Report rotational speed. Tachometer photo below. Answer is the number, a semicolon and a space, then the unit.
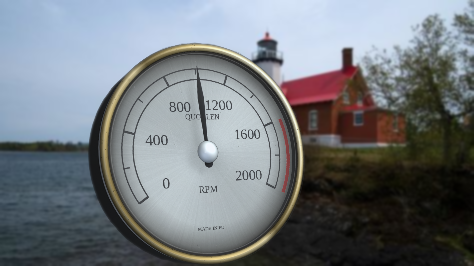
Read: 1000; rpm
